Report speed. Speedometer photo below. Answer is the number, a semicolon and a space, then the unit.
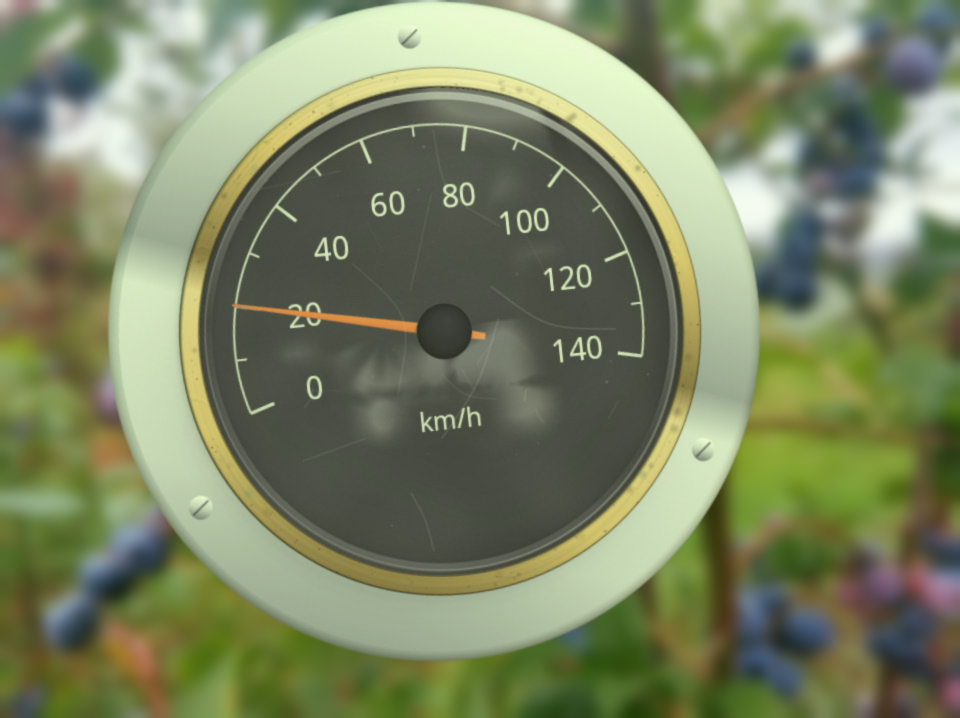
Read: 20; km/h
